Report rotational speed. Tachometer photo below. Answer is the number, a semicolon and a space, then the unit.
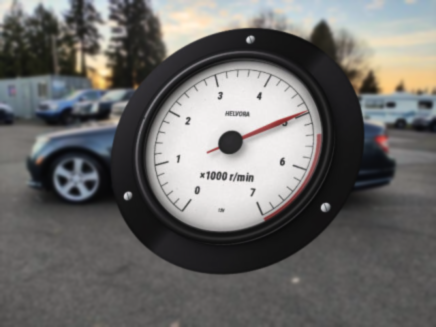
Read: 5000; rpm
